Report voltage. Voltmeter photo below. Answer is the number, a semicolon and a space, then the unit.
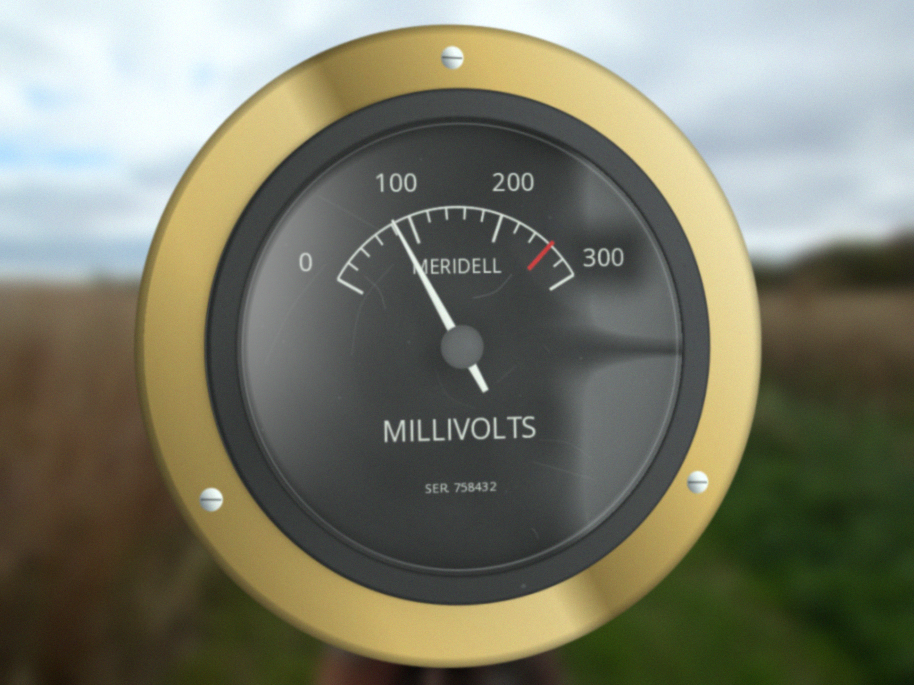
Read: 80; mV
